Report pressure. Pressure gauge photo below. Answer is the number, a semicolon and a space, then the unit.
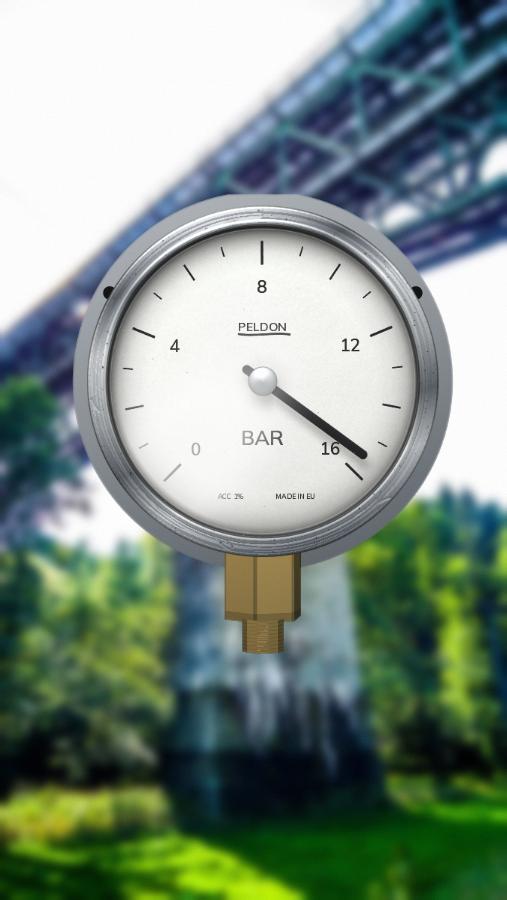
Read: 15.5; bar
